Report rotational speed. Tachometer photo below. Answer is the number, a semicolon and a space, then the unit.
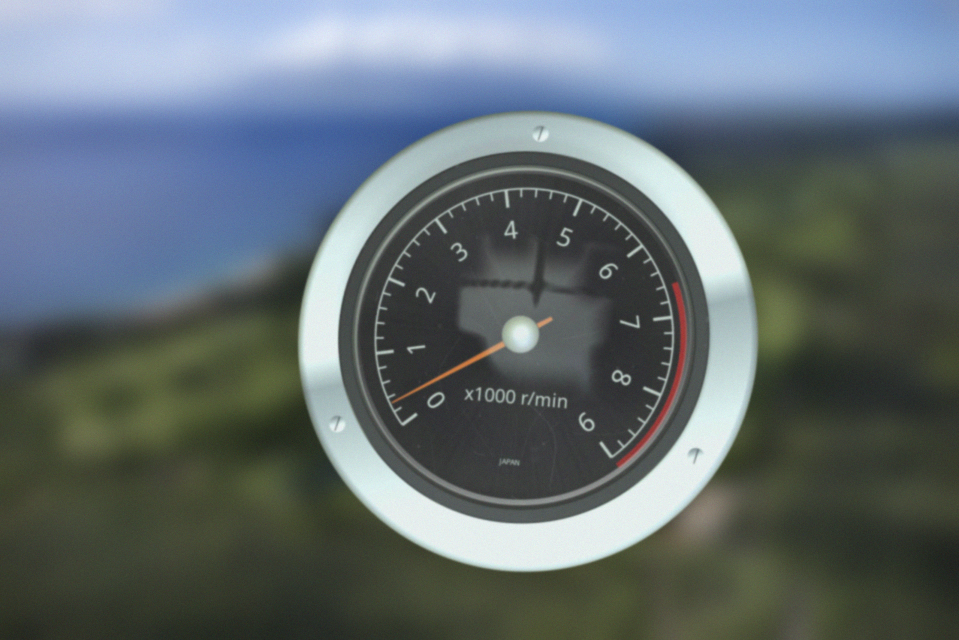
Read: 300; rpm
